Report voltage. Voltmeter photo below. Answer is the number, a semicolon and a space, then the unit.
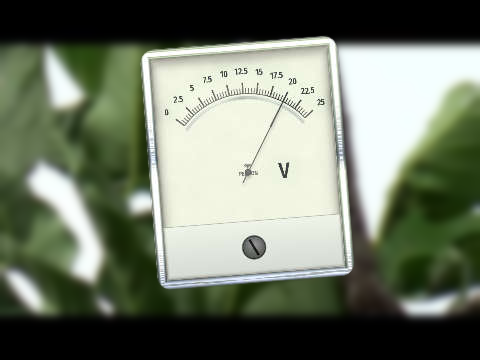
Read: 20; V
